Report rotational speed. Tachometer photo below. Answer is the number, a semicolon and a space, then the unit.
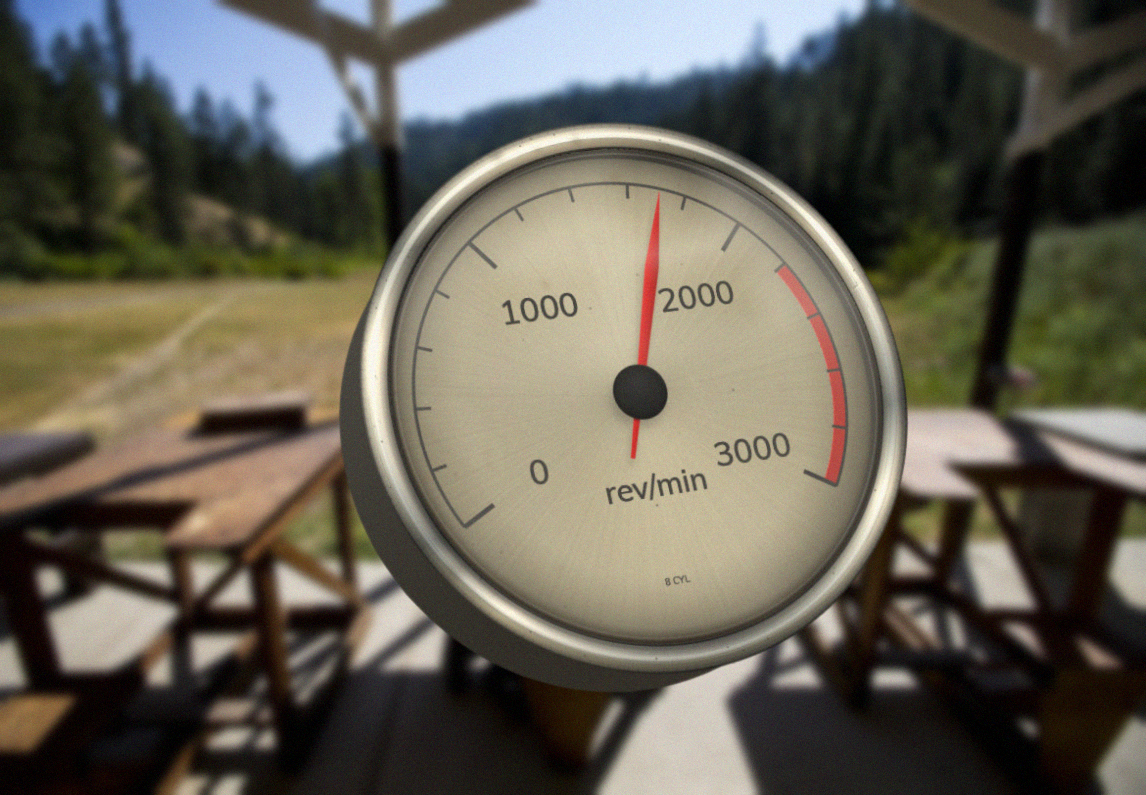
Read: 1700; rpm
